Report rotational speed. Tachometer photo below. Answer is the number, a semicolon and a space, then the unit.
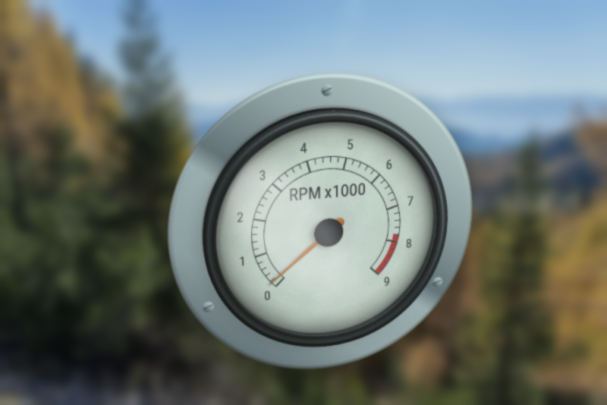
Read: 200; rpm
